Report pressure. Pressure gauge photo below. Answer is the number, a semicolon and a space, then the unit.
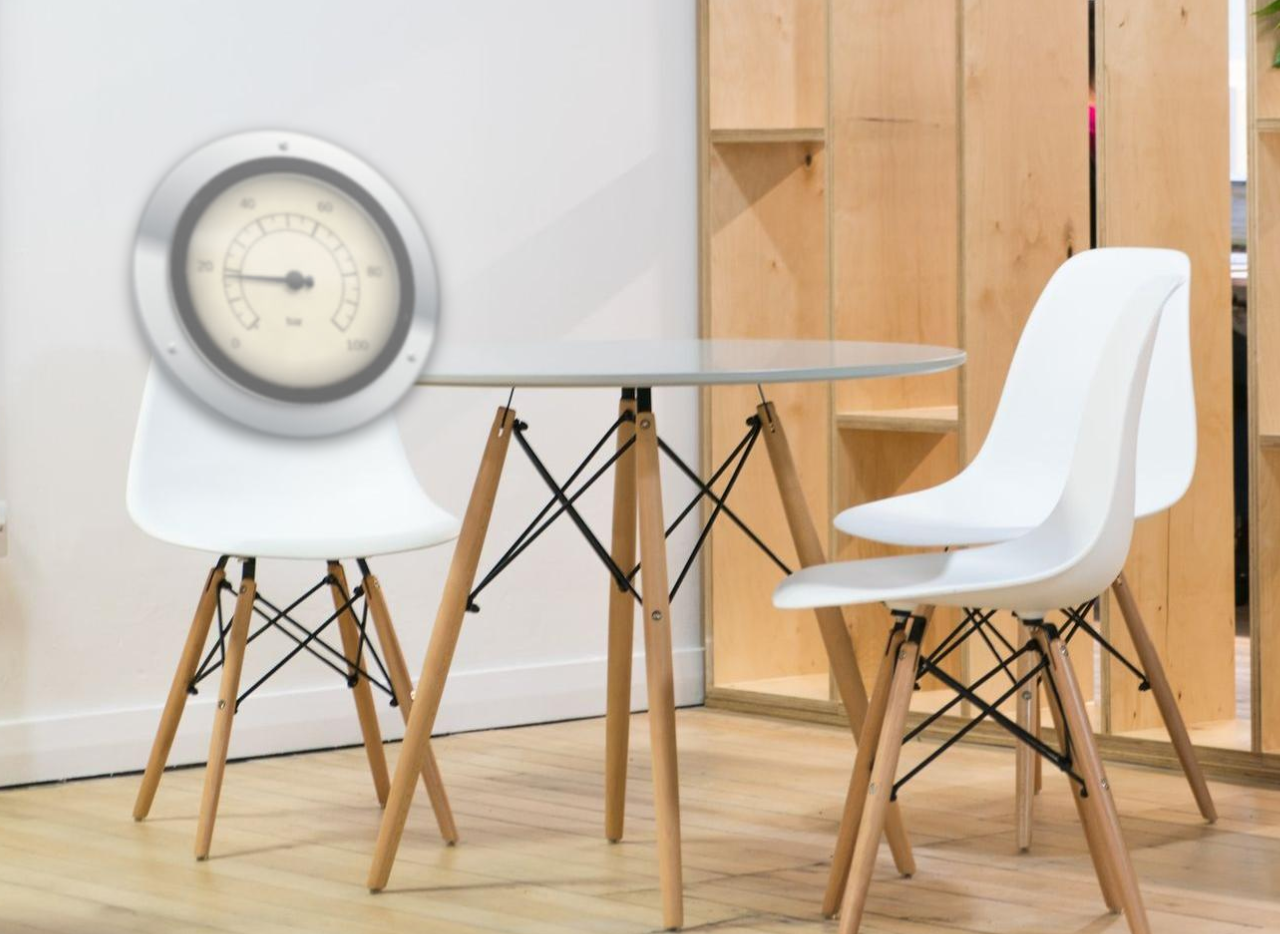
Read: 17.5; bar
